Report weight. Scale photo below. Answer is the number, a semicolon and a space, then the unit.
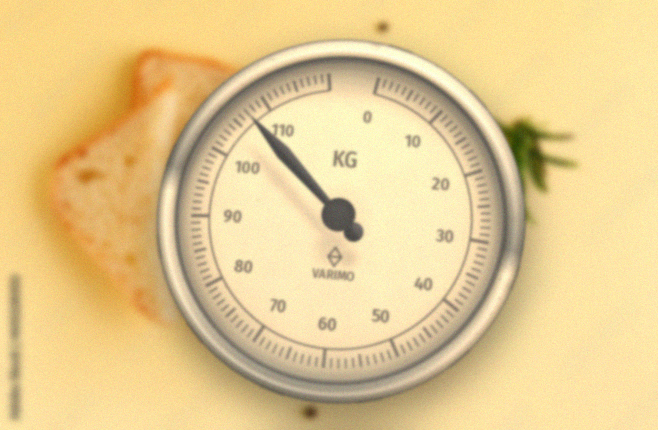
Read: 107; kg
